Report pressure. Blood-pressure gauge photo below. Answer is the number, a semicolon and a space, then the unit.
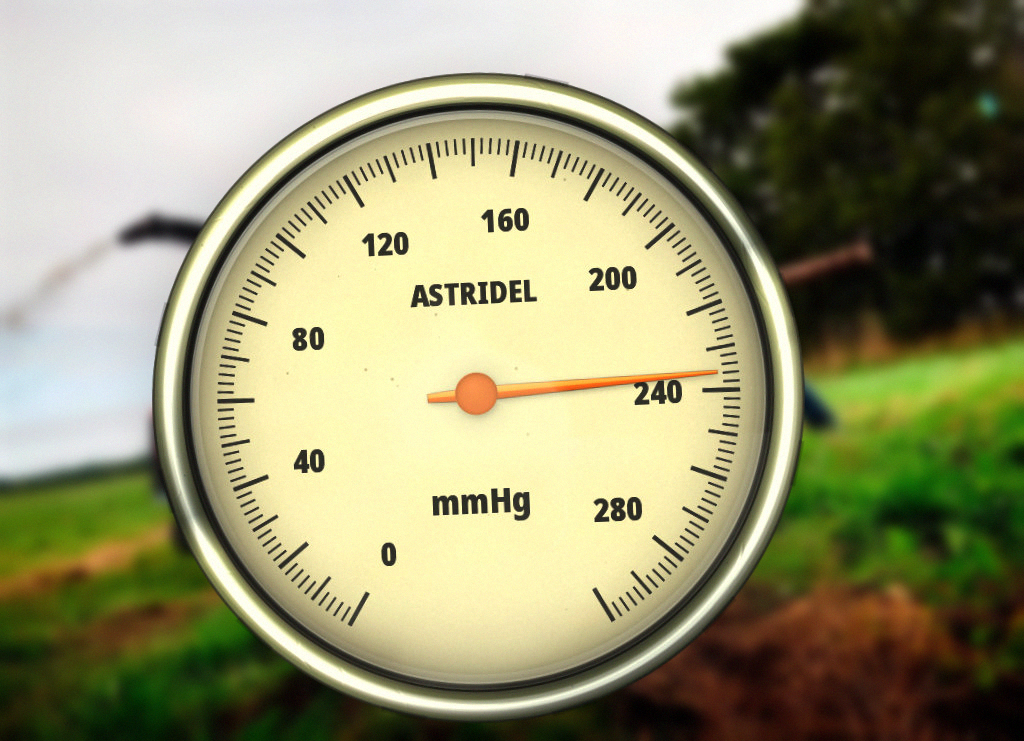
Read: 236; mmHg
